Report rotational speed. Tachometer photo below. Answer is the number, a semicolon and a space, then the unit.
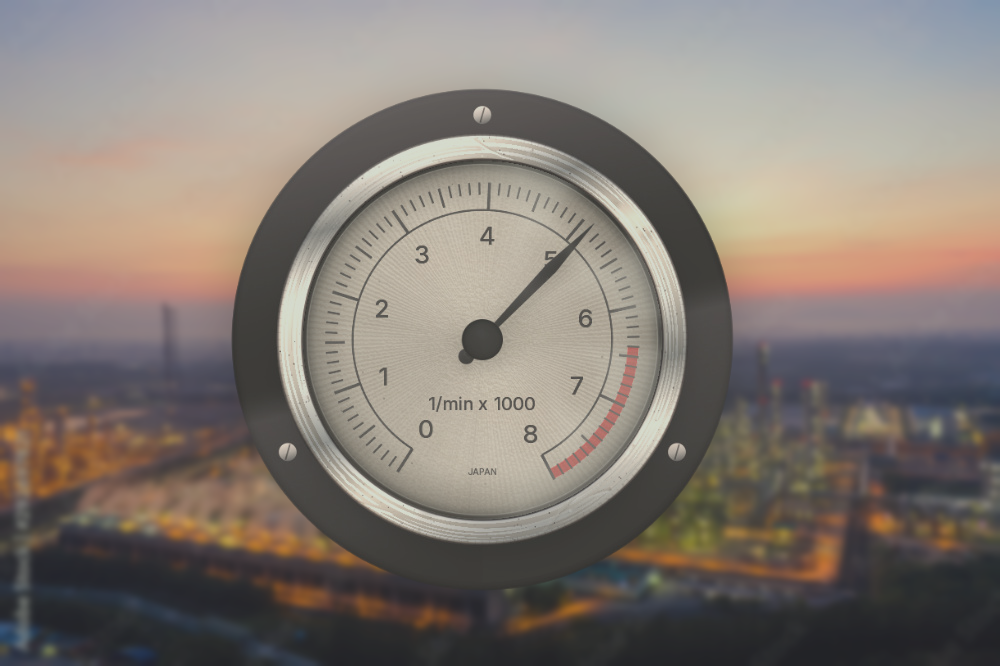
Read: 5100; rpm
